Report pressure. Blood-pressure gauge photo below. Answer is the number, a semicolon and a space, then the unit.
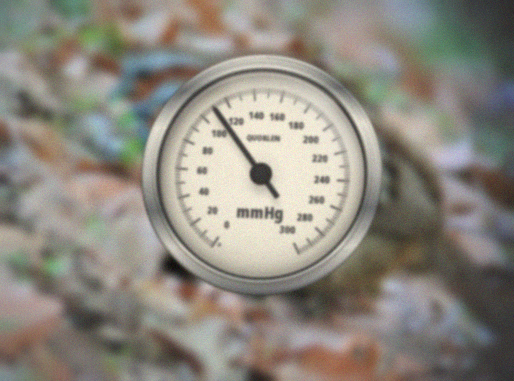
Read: 110; mmHg
